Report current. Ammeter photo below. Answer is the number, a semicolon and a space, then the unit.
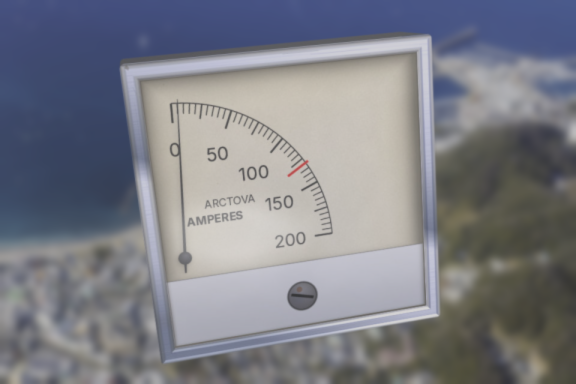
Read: 5; A
